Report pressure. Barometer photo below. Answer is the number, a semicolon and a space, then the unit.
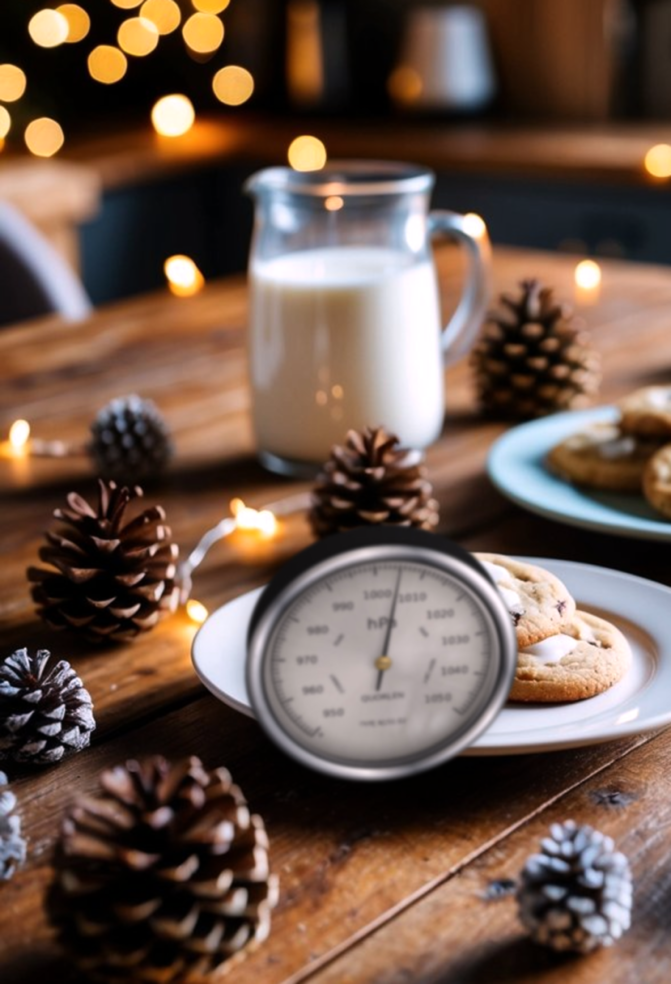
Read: 1005; hPa
